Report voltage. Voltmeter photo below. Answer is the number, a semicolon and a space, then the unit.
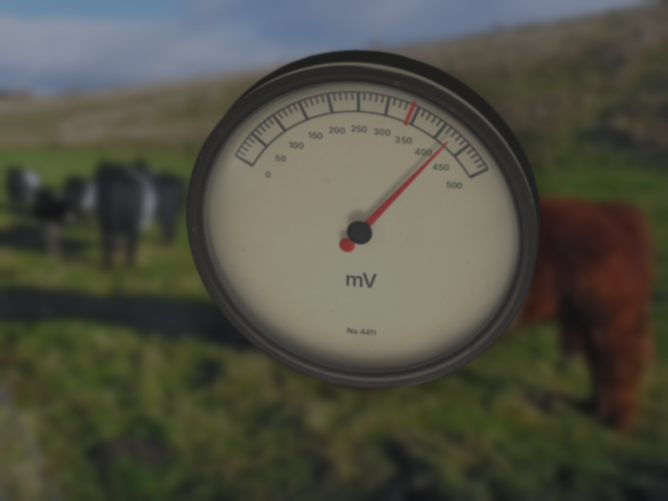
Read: 420; mV
